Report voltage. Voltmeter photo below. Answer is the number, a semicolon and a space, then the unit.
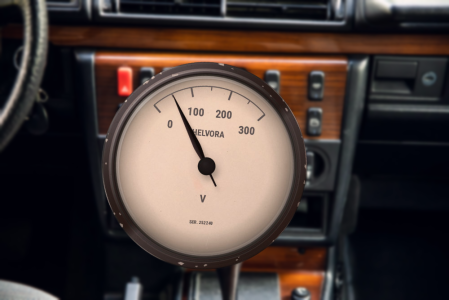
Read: 50; V
